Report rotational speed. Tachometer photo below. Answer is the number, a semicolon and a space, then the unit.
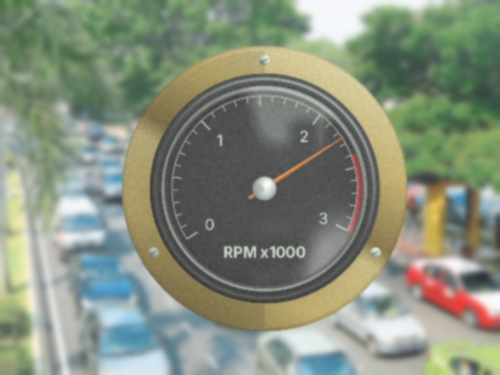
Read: 2250; rpm
